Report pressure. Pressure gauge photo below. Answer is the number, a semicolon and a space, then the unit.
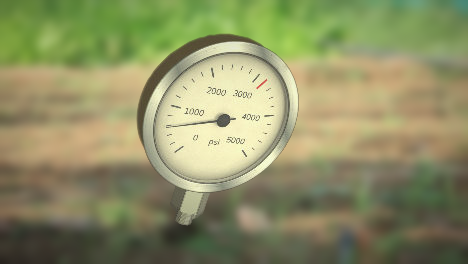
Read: 600; psi
